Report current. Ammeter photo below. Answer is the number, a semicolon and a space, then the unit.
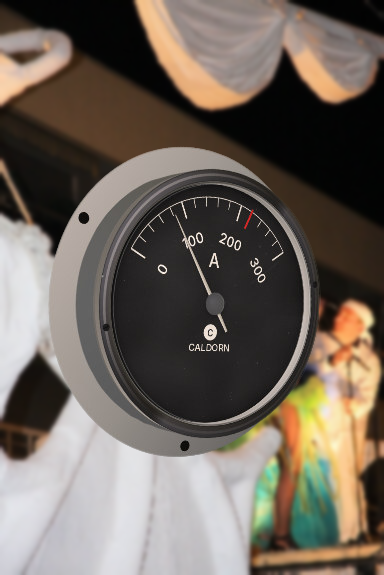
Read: 80; A
